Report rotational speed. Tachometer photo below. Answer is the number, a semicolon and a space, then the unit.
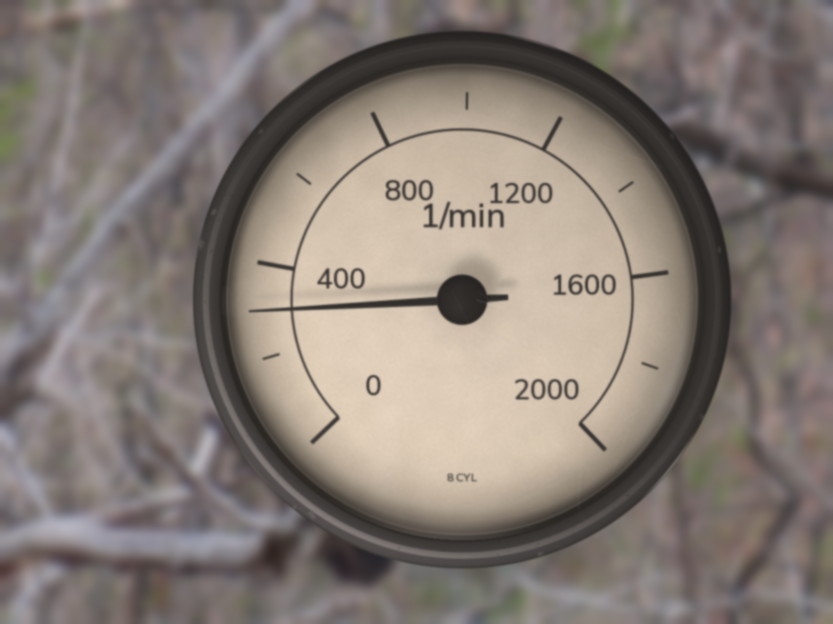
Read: 300; rpm
